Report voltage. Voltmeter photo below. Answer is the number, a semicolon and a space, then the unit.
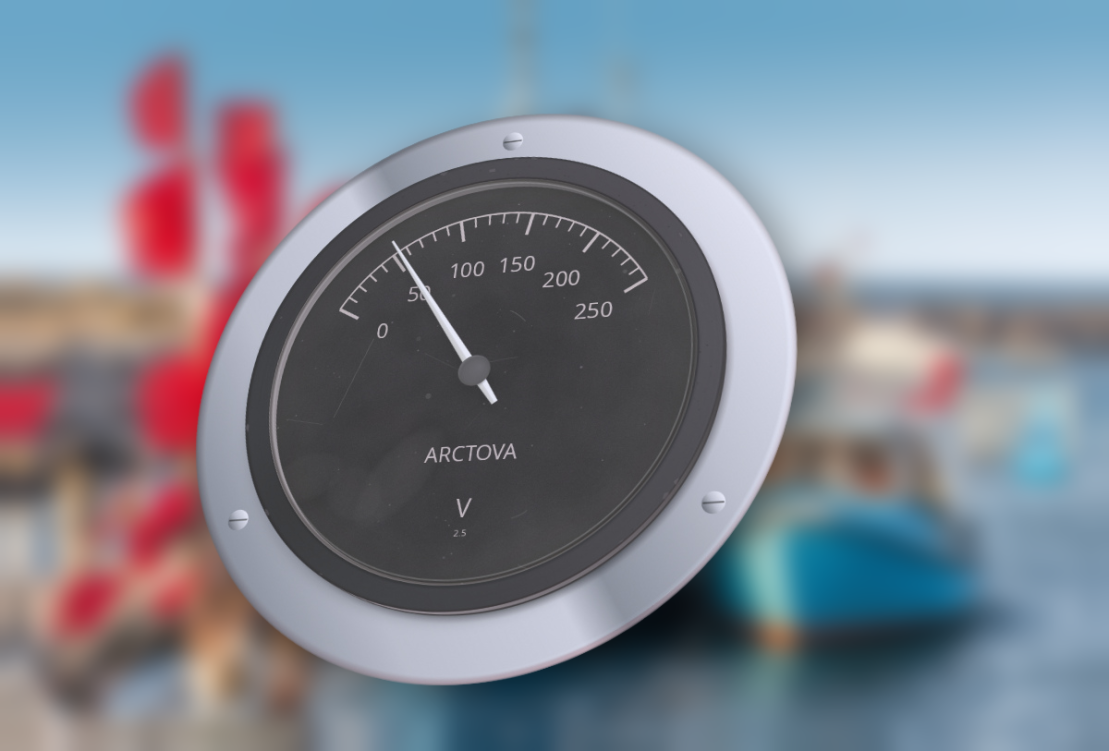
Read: 55; V
